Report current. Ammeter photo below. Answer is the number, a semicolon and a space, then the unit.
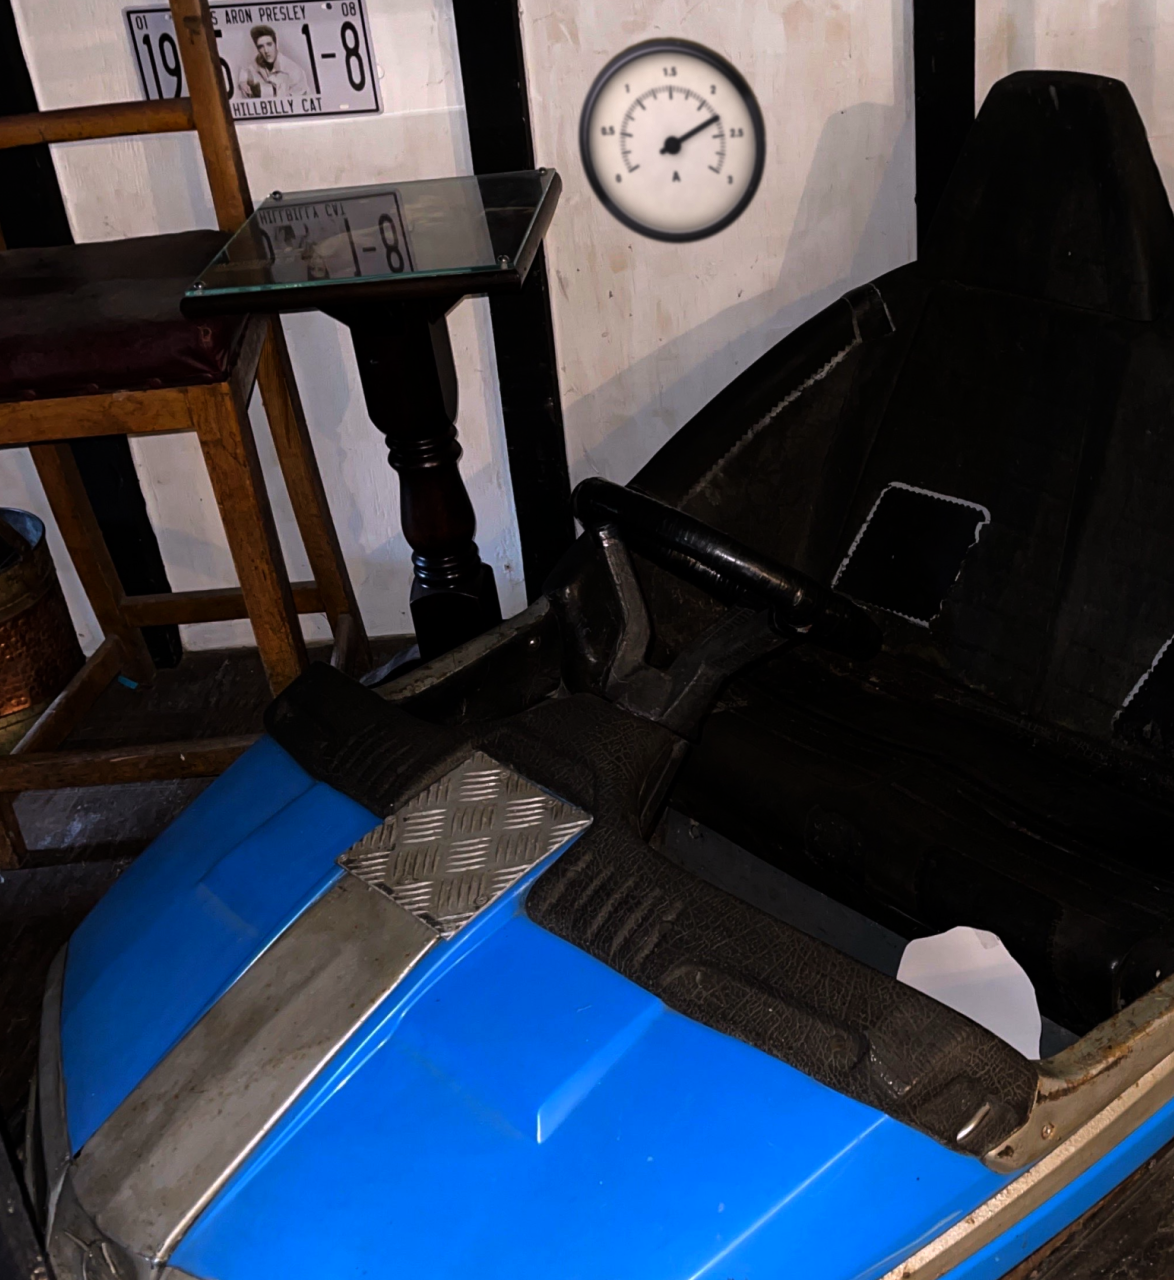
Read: 2.25; A
